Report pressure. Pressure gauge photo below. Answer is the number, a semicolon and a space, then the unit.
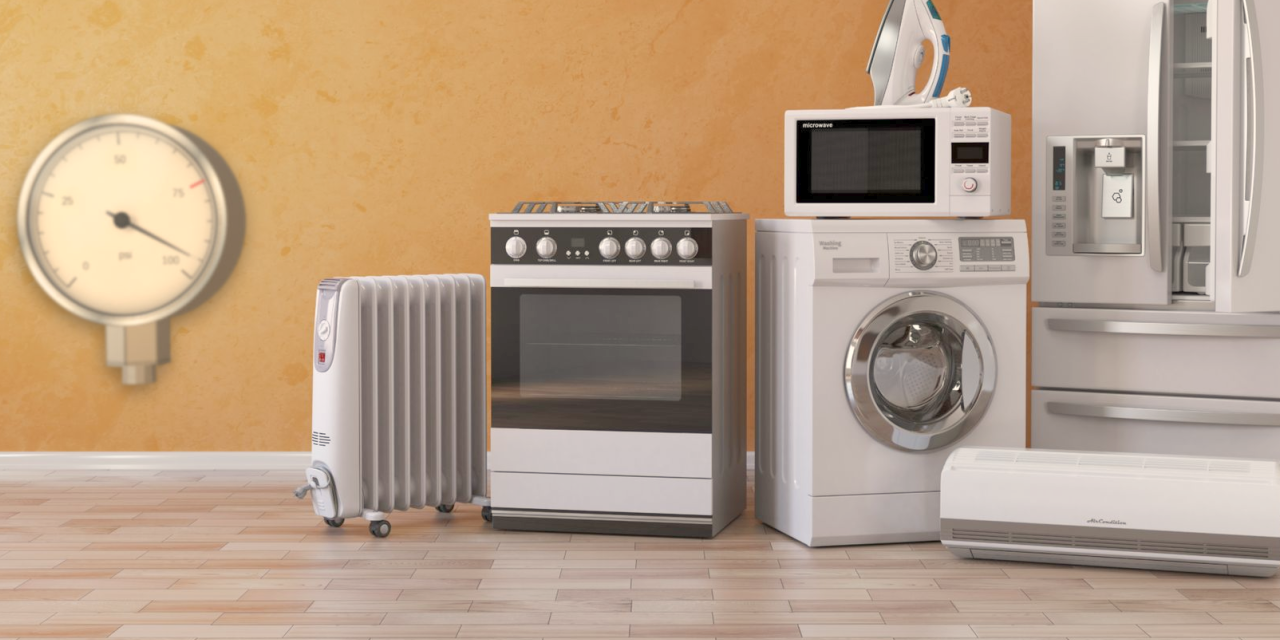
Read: 95; psi
